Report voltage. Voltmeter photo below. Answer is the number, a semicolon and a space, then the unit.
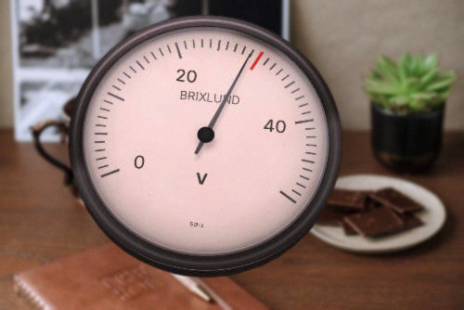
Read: 29; V
